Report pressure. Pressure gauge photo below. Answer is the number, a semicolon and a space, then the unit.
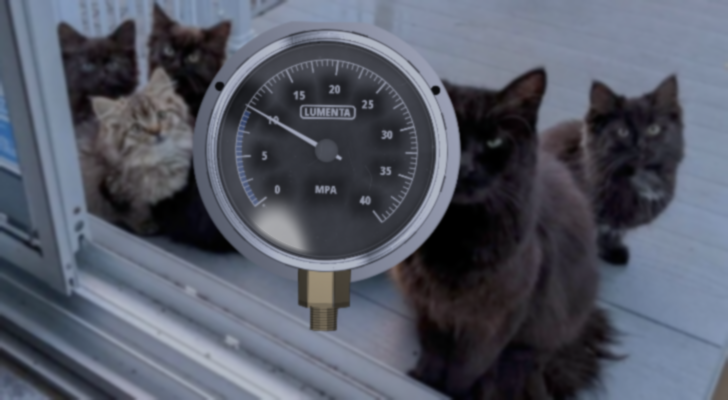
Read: 10; MPa
